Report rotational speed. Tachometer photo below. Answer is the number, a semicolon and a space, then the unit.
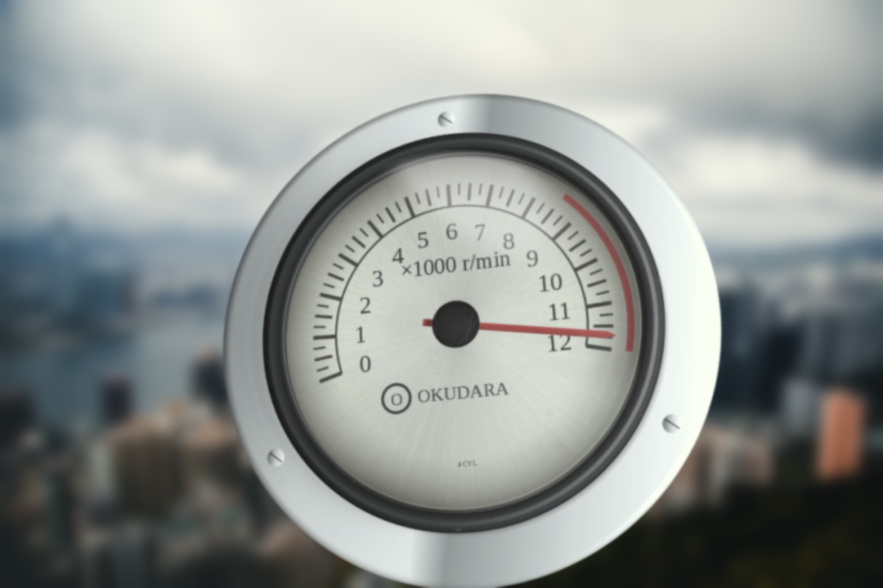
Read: 11750; rpm
